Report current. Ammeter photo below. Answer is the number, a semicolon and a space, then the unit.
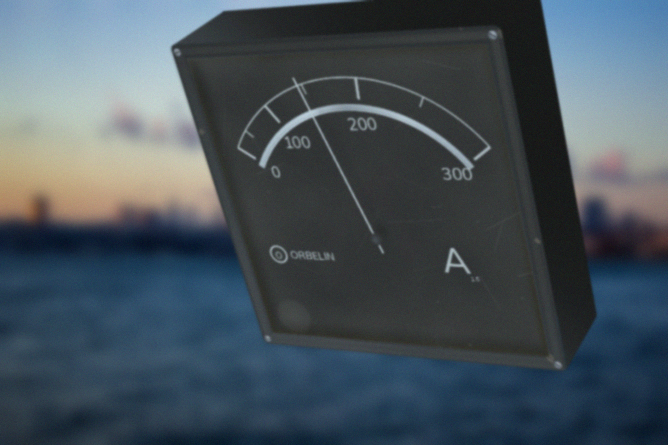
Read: 150; A
